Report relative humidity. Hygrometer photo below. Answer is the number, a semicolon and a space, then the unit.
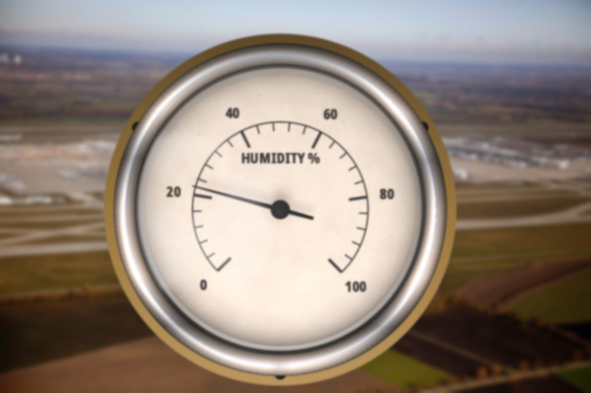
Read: 22; %
